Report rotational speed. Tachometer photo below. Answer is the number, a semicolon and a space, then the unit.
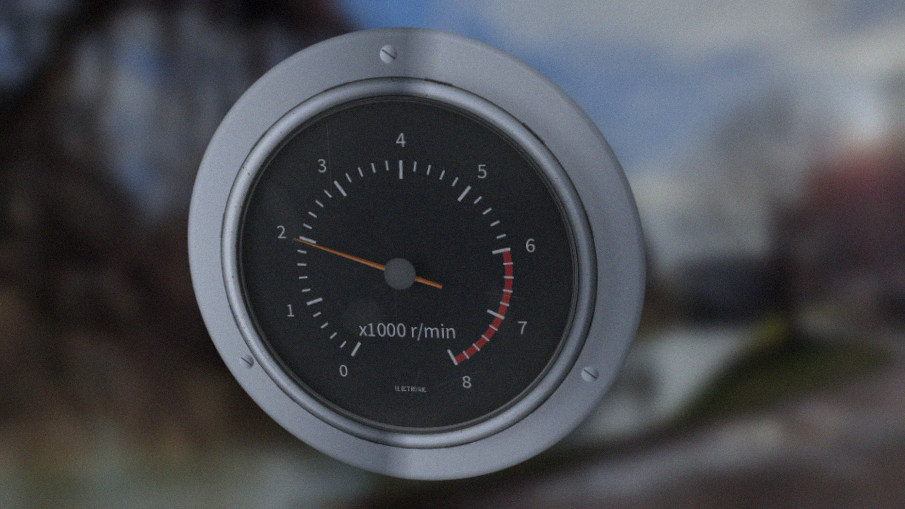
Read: 2000; rpm
